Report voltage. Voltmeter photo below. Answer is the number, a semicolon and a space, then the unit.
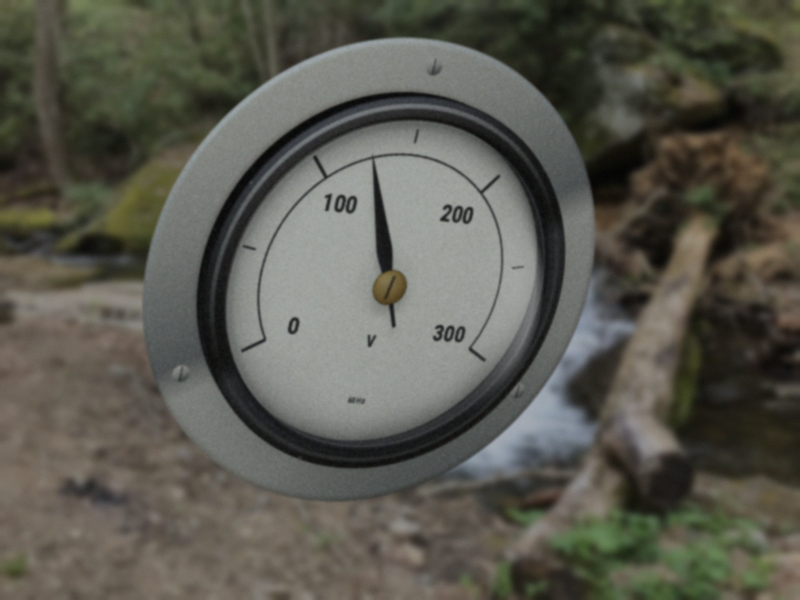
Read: 125; V
